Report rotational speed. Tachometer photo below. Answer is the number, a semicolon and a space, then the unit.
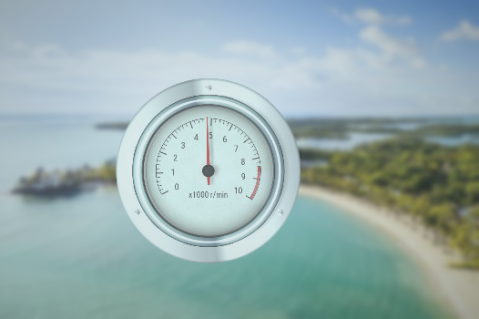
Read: 4800; rpm
